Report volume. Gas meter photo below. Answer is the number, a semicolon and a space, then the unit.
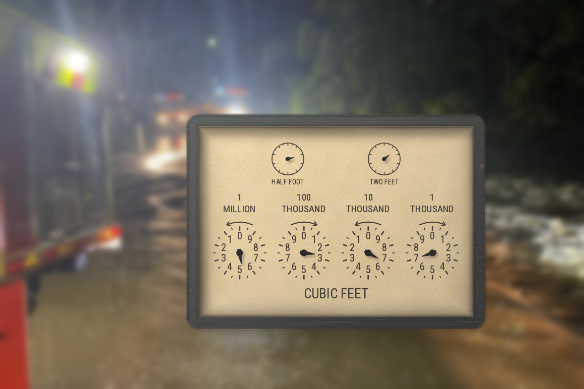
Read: 526700; ft³
